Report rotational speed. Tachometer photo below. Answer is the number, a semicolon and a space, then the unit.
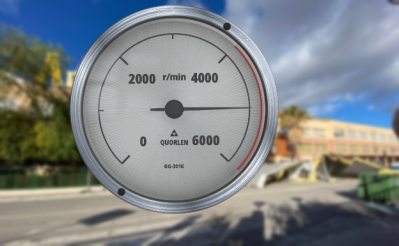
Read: 5000; rpm
